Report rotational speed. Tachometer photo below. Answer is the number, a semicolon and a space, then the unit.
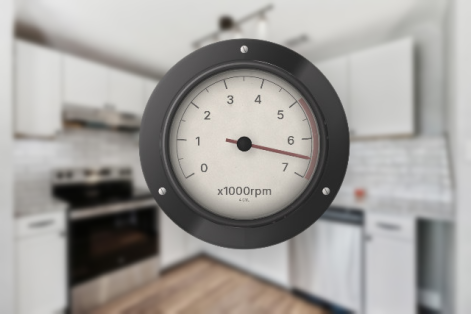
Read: 6500; rpm
